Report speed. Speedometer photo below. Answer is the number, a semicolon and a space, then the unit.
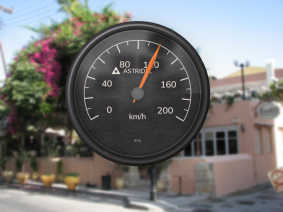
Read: 120; km/h
